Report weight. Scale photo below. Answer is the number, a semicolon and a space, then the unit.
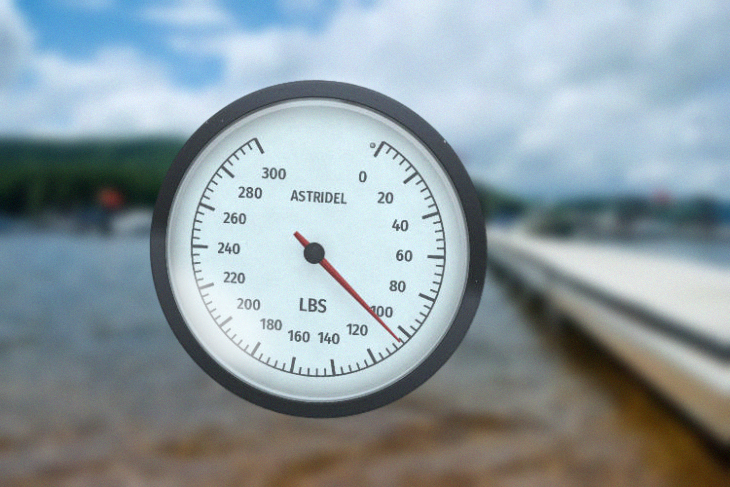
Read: 104; lb
